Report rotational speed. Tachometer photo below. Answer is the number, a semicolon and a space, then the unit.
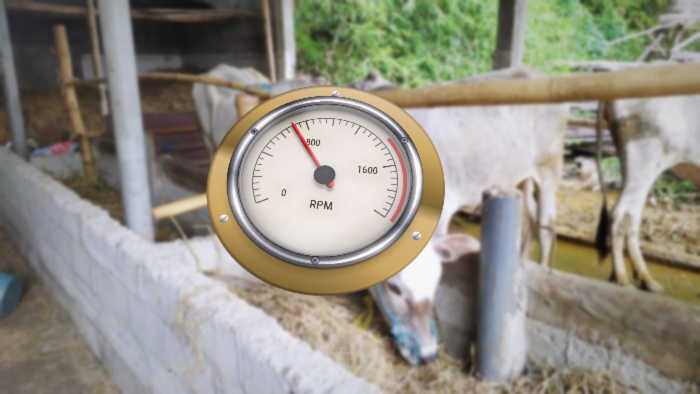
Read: 700; rpm
